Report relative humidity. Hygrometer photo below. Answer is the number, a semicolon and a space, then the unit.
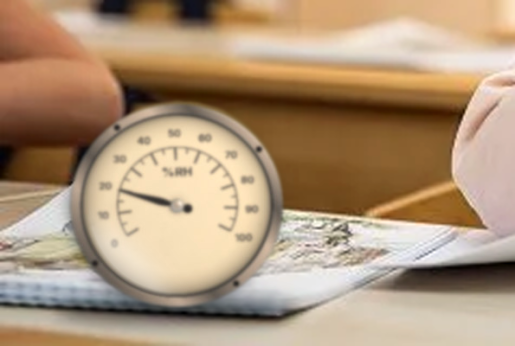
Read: 20; %
